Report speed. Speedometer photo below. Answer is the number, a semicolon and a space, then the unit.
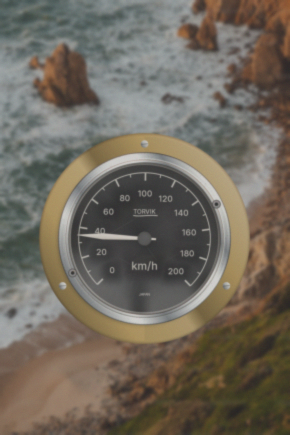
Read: 35; km/h
